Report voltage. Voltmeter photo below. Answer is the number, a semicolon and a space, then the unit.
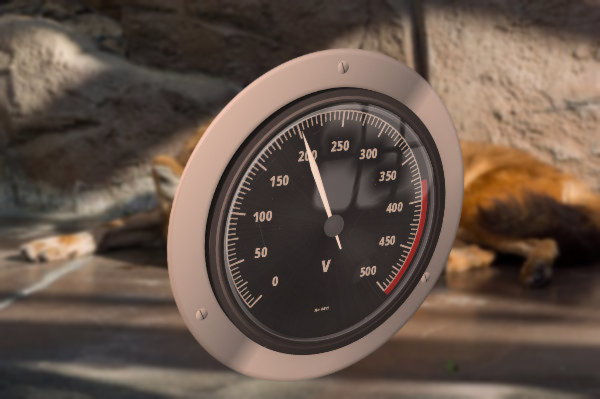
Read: 200; V
